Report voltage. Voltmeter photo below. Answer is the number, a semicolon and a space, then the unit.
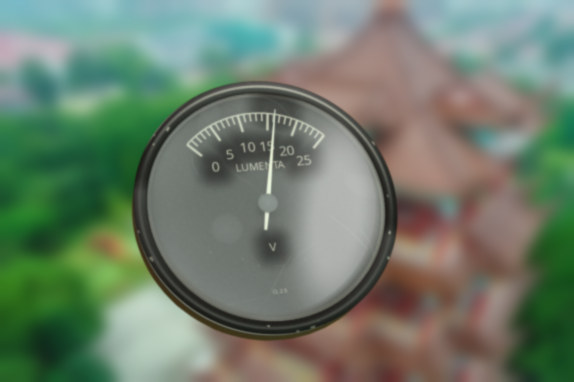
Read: 16; V
